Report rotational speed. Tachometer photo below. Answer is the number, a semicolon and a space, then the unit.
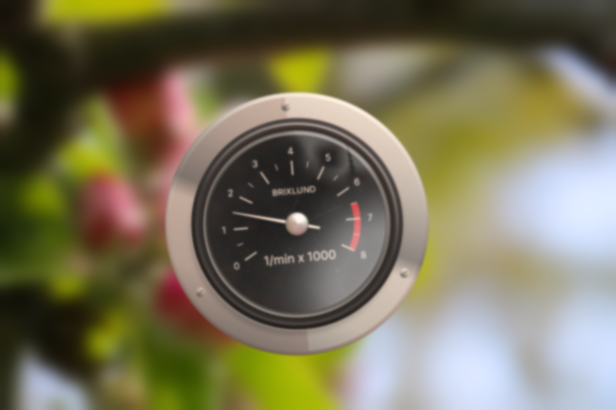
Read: 1500; rpm
